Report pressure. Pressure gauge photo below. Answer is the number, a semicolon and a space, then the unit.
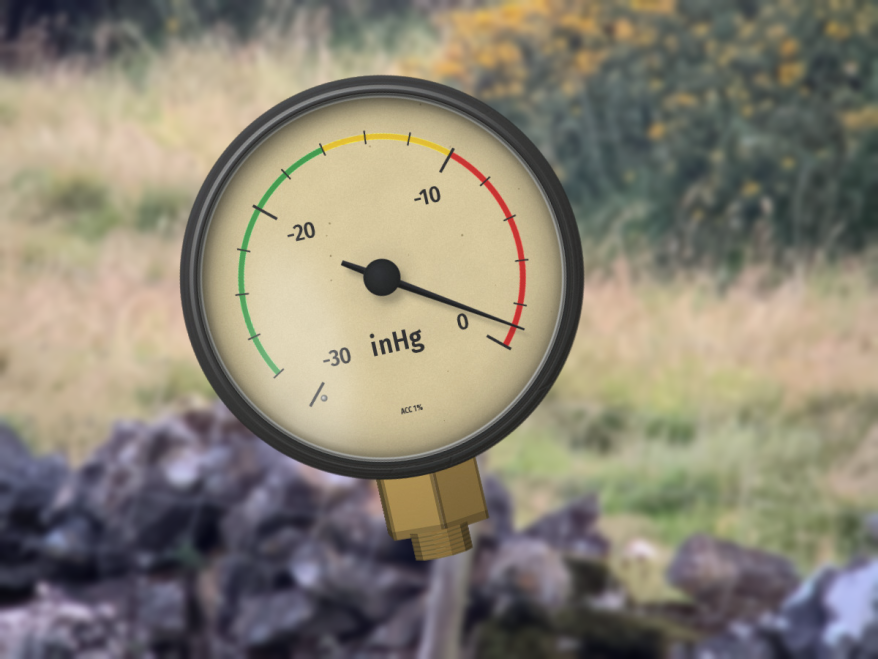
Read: -1; inHg
